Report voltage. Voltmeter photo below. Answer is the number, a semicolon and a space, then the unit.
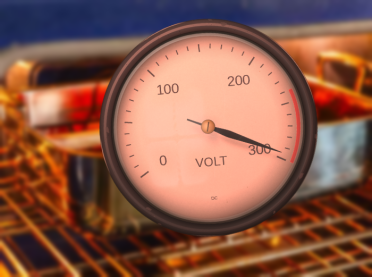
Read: 295; V
